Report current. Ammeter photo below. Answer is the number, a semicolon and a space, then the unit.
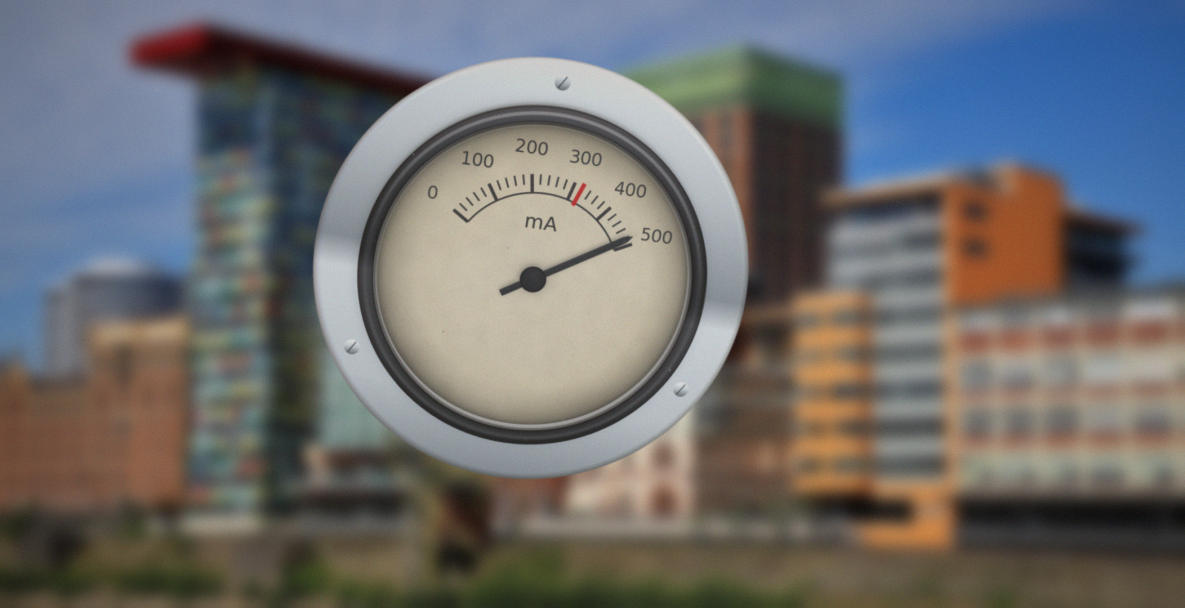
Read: 480; mA
